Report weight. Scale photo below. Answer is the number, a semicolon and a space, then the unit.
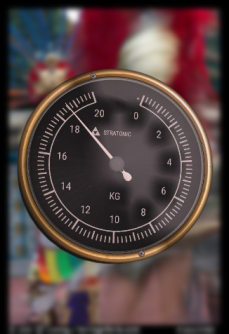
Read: 18.6; kg
